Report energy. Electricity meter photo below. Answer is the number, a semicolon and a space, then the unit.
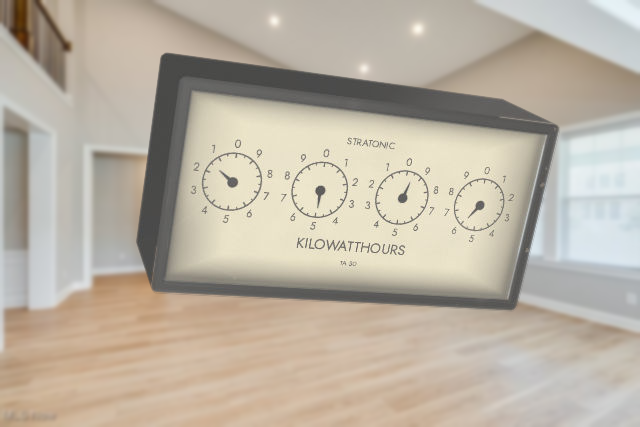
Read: 1496; kWh
